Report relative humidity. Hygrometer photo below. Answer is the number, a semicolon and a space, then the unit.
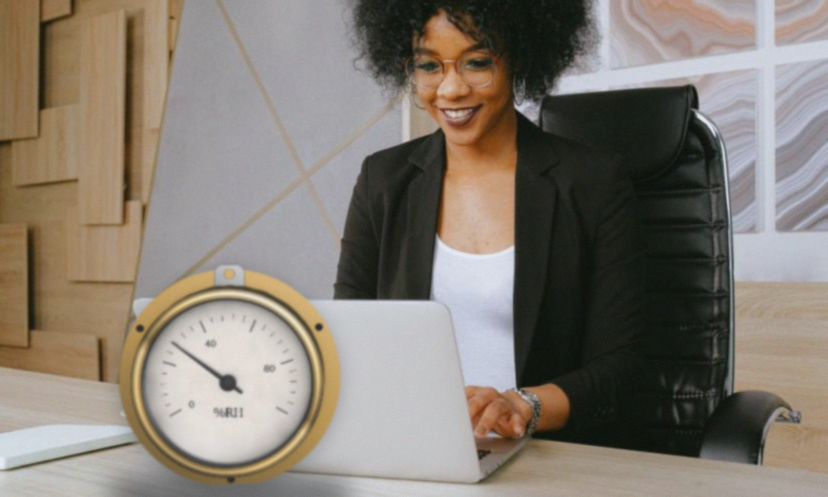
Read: 28; %
